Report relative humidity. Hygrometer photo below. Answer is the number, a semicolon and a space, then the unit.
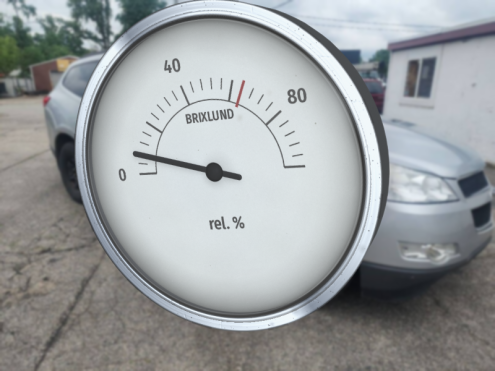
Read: 8; %
